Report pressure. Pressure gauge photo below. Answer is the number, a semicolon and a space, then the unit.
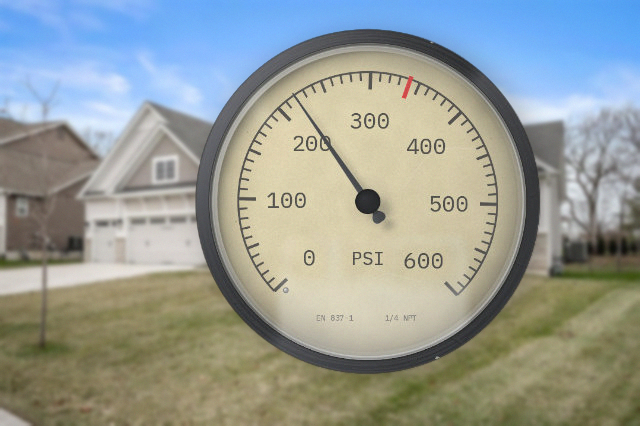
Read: 220; psi
